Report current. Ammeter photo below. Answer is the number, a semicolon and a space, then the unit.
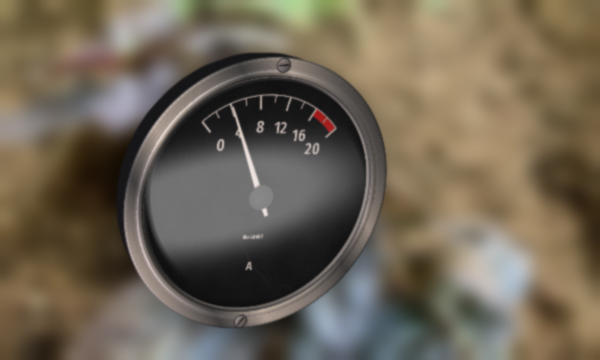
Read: 4; A
